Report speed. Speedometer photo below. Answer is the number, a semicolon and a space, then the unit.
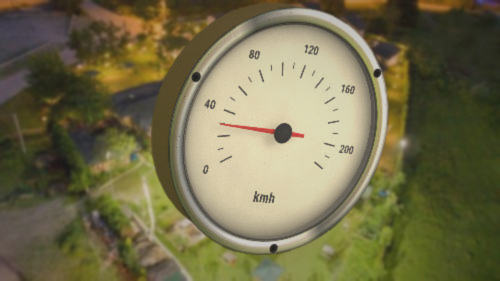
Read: 30; km/h
